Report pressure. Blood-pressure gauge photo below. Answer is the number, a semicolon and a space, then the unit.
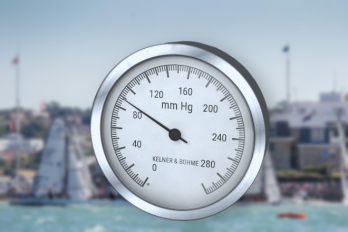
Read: 90; mmHg
